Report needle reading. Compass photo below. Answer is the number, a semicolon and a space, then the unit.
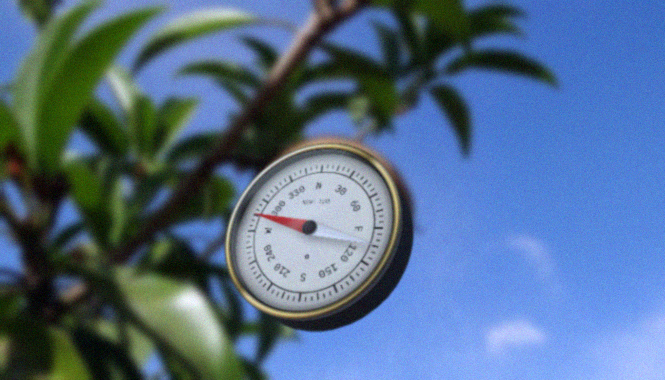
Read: 285; °
